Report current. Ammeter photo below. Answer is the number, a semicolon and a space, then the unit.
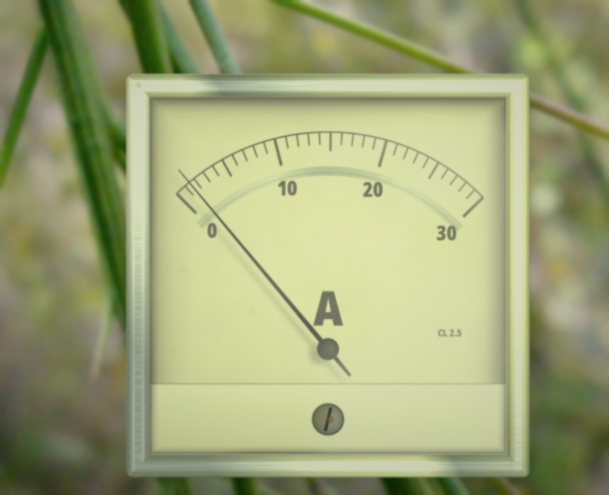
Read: 1.5; A
